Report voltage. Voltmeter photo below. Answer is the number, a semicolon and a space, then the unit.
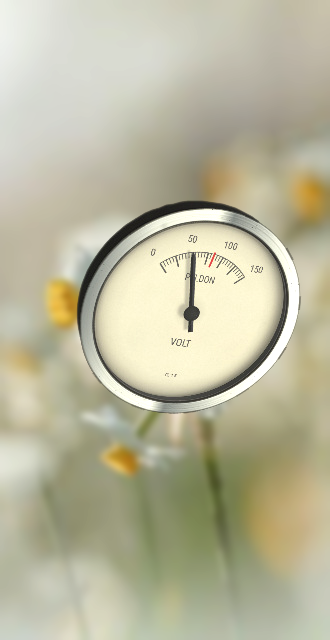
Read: 50; V
